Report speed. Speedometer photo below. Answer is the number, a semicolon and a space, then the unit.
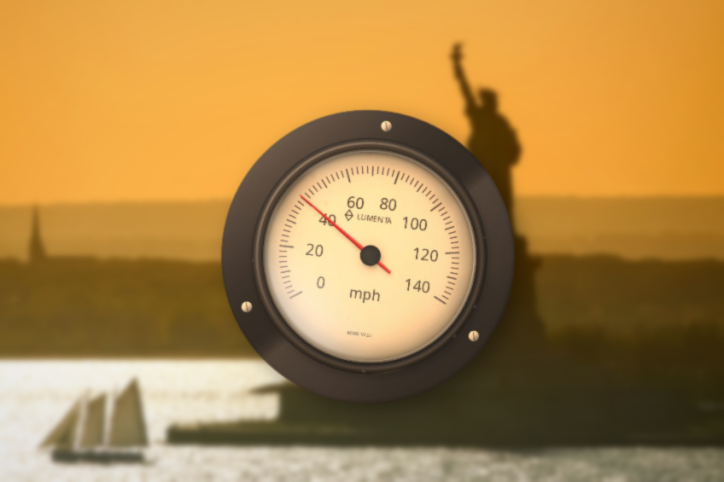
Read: 40; mph
